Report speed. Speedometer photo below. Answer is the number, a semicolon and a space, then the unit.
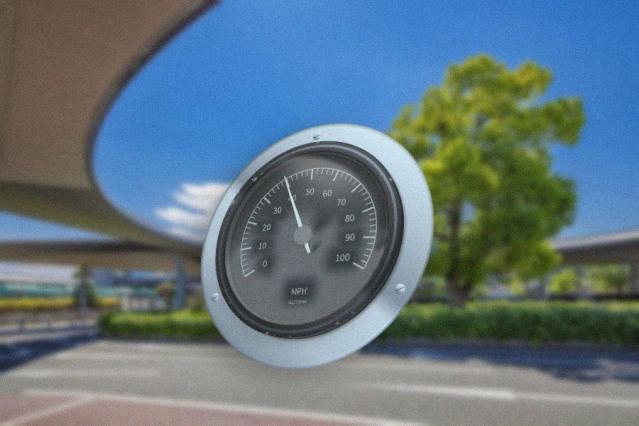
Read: 40; mph
